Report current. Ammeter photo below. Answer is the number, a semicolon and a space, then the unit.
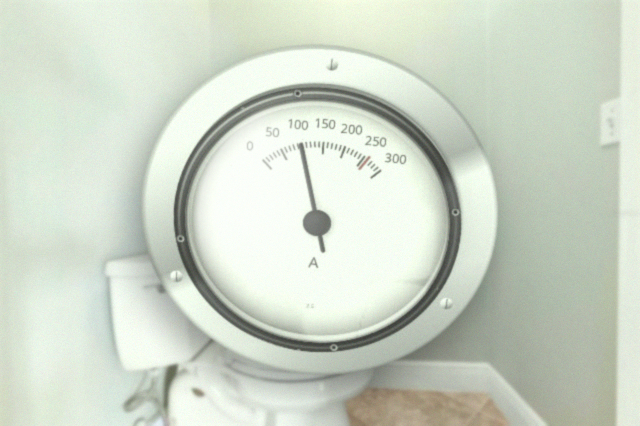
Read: 100; A
